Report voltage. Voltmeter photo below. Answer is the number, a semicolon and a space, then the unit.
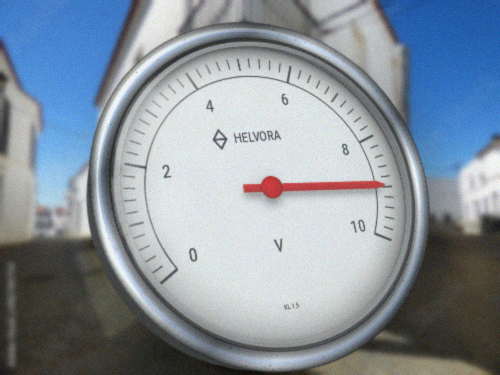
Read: 9; V
